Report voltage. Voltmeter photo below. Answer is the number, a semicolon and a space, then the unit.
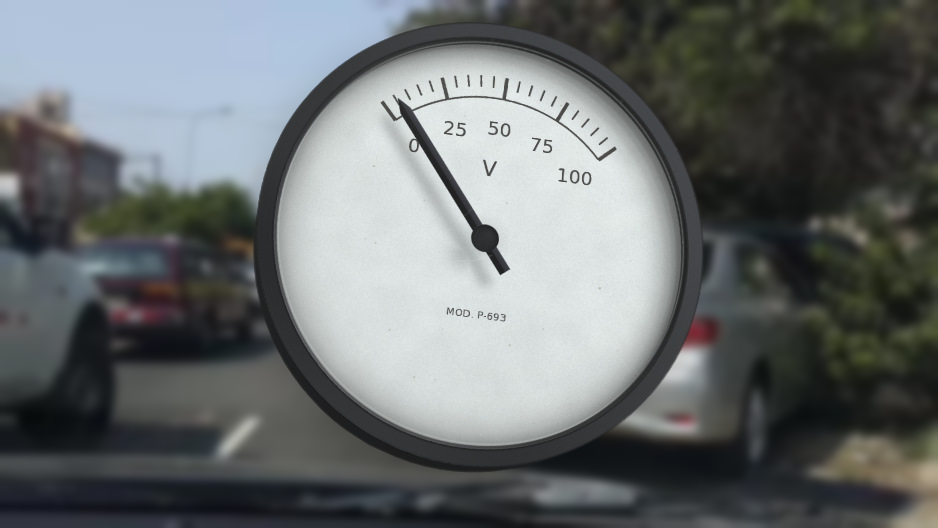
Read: 5; V
